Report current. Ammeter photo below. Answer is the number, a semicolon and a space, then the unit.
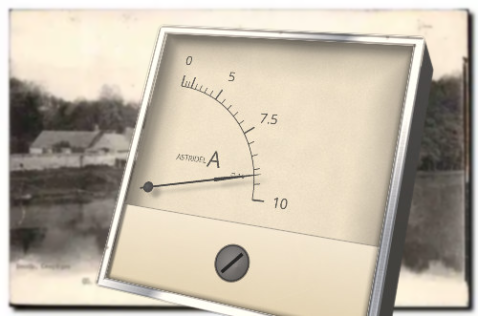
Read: 9.25; A
